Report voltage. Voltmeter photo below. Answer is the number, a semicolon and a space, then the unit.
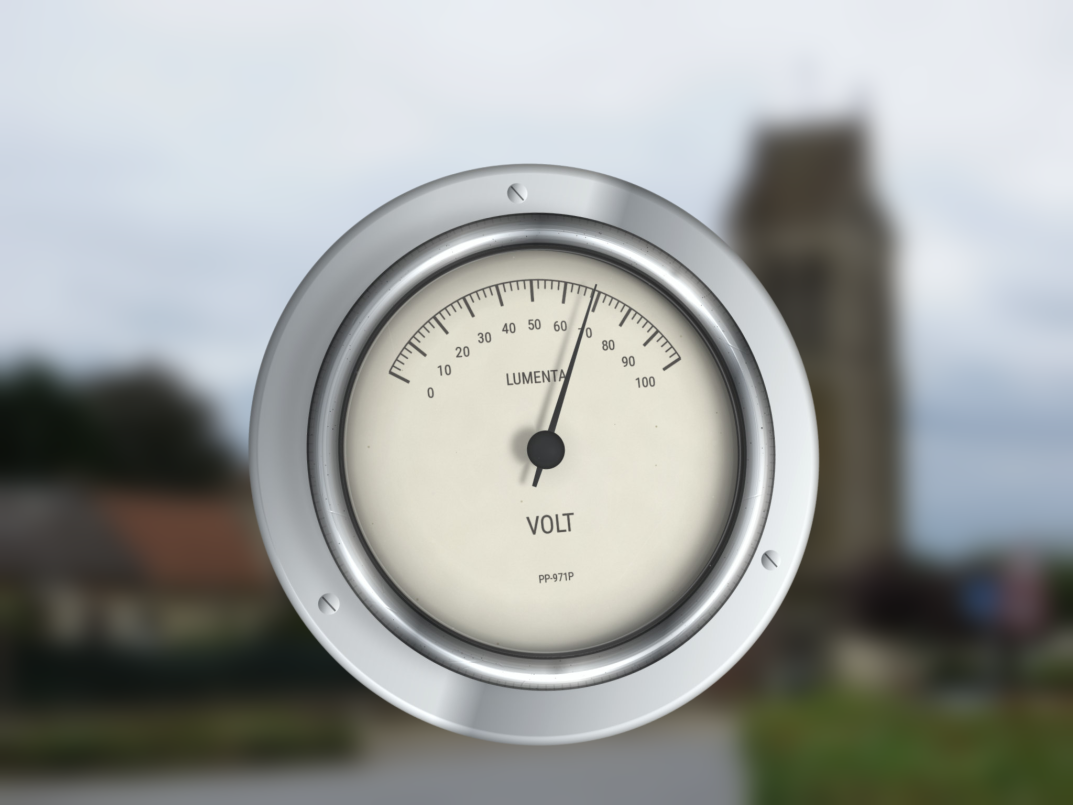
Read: 68; V
